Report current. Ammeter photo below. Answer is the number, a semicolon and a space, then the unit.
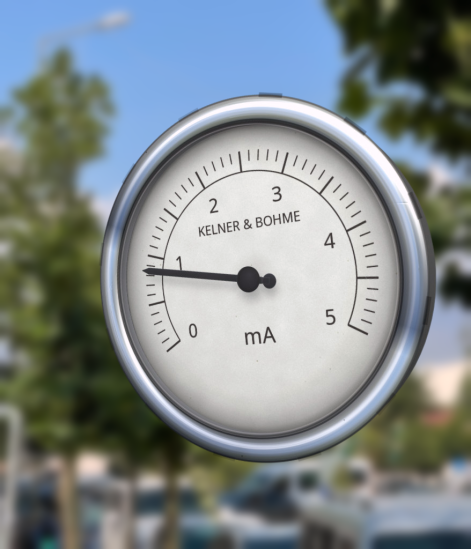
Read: 0.85; mA
